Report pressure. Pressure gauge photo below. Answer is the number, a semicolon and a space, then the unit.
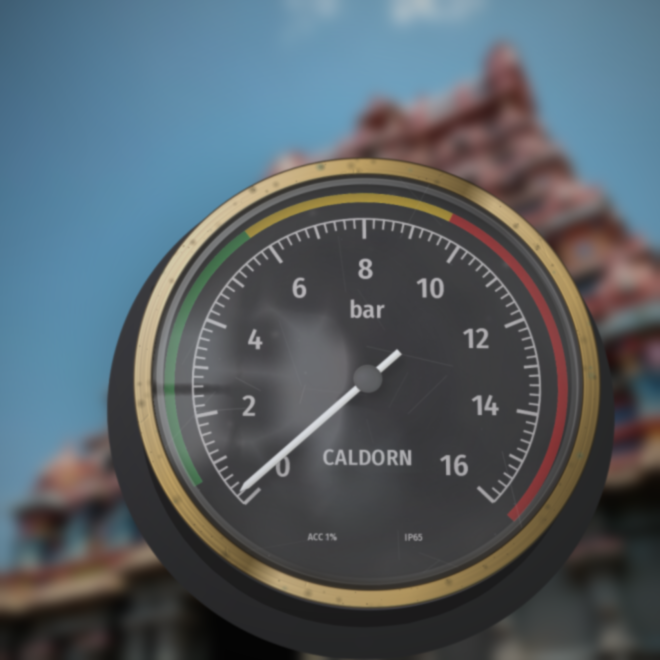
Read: 0.2; bar
